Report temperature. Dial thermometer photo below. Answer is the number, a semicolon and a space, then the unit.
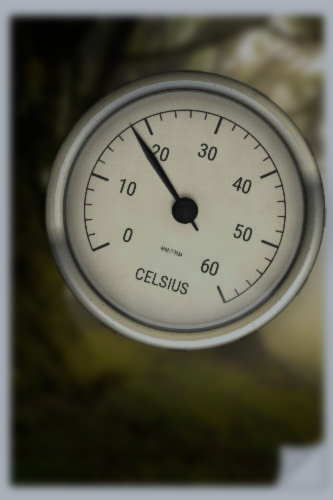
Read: 18; °C
